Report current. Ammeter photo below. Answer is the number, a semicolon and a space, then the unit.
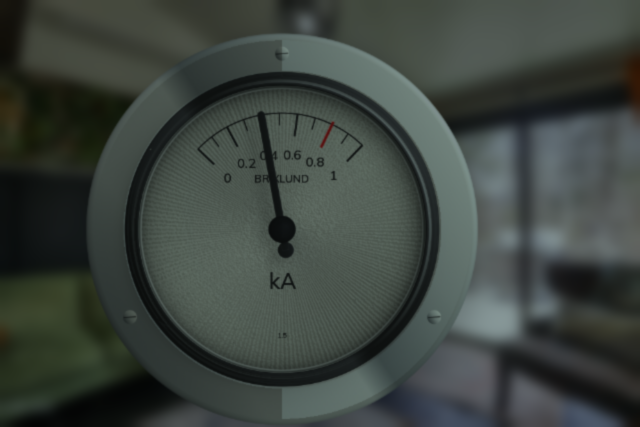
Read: 0.4; kA
